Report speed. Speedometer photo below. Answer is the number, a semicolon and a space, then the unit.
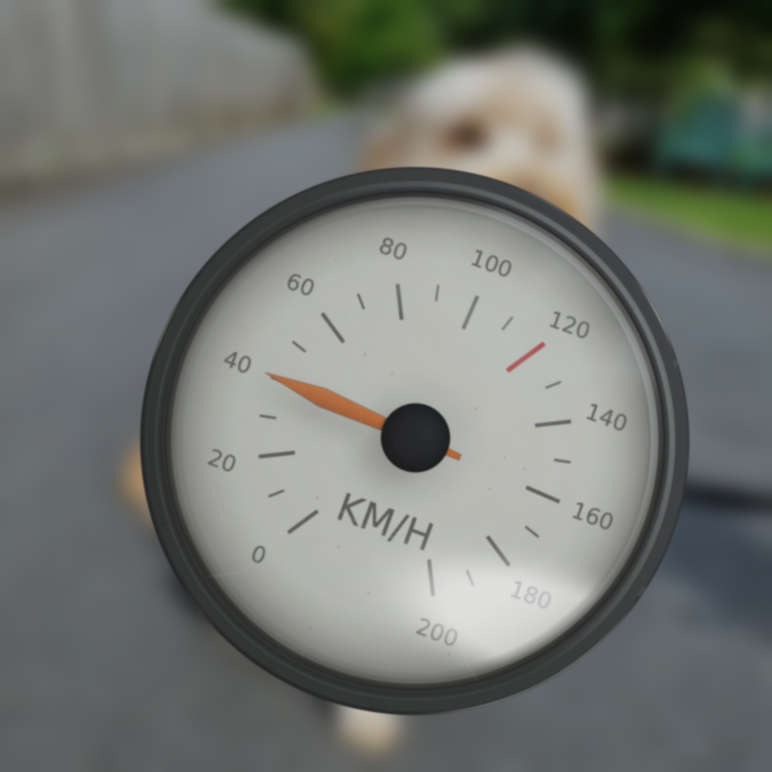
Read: 40; km/h
